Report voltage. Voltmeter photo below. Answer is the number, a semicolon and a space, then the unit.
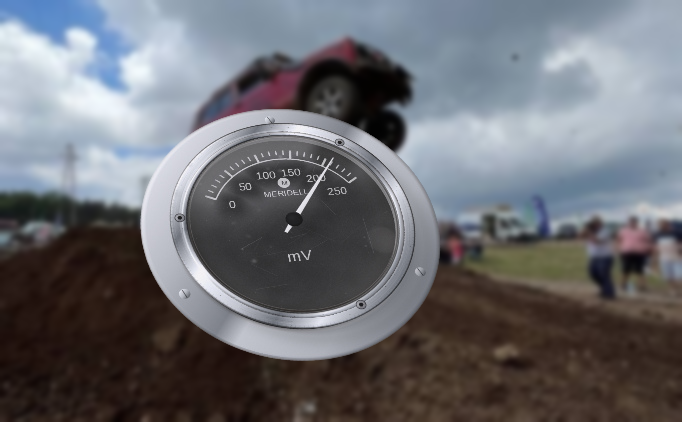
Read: 210; mV
